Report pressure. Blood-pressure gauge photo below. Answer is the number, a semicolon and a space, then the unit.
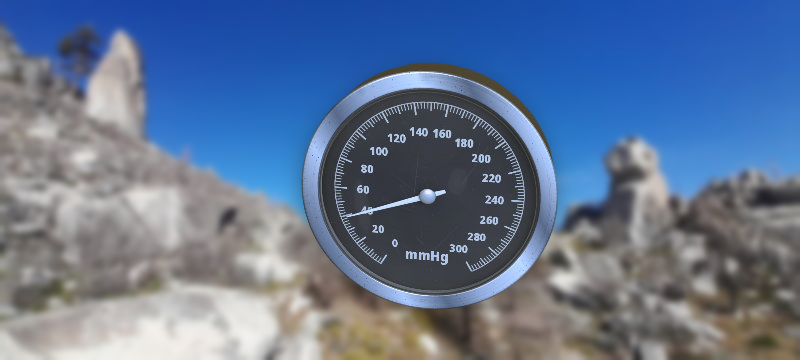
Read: 40; mmHg
